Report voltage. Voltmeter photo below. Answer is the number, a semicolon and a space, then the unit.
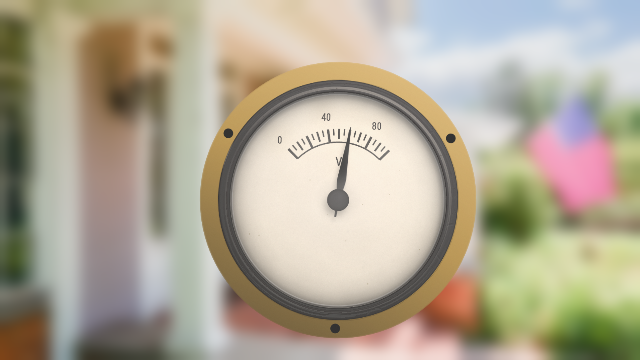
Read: 60; V
